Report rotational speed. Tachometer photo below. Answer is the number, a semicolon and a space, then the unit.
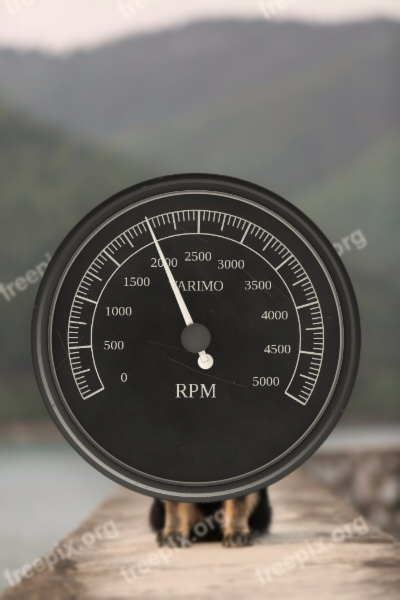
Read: 2000; rpm
